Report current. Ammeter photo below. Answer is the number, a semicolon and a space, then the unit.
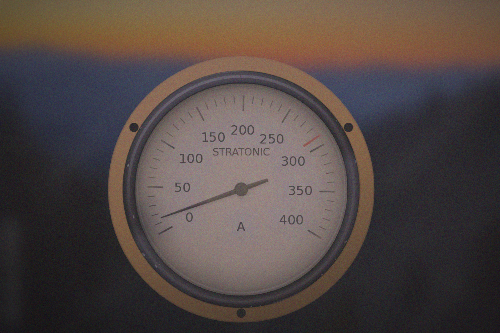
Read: 15; A
